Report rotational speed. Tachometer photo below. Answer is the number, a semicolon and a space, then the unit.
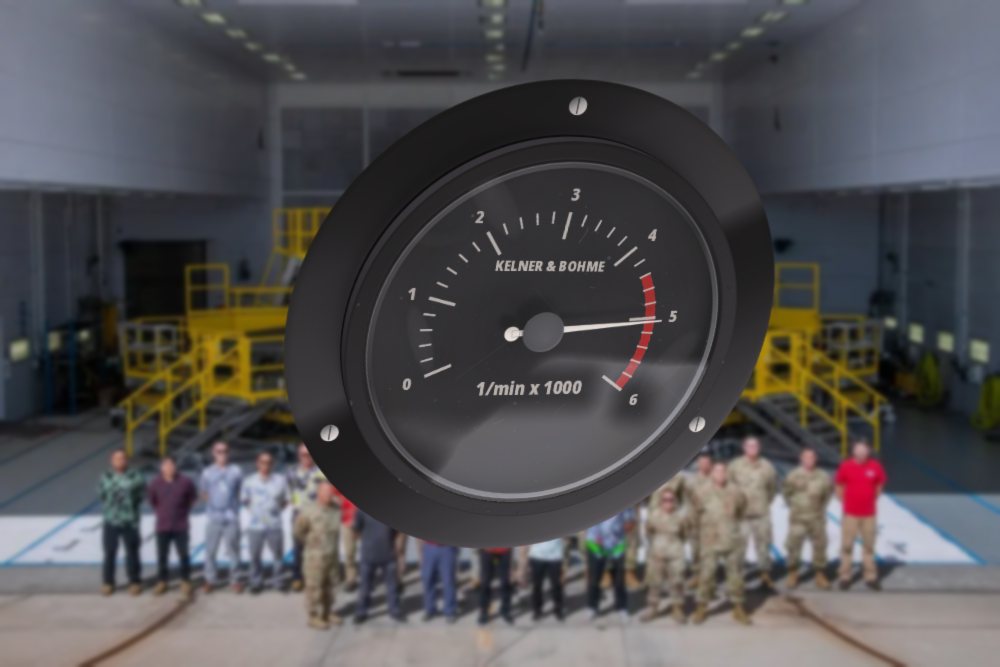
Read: 5000; rpm
